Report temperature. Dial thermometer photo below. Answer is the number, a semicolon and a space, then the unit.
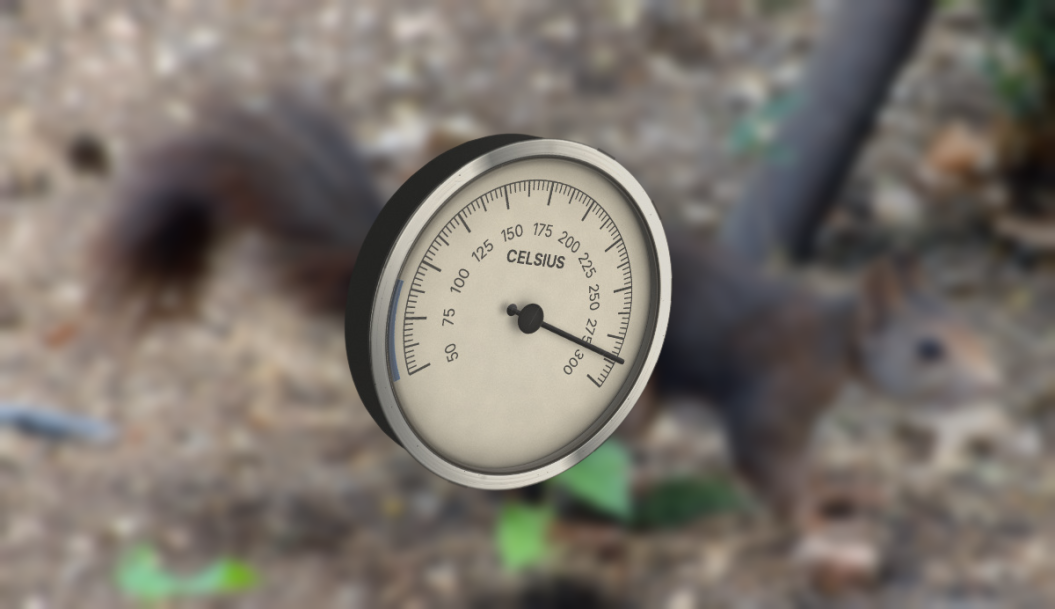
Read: 285; °C
